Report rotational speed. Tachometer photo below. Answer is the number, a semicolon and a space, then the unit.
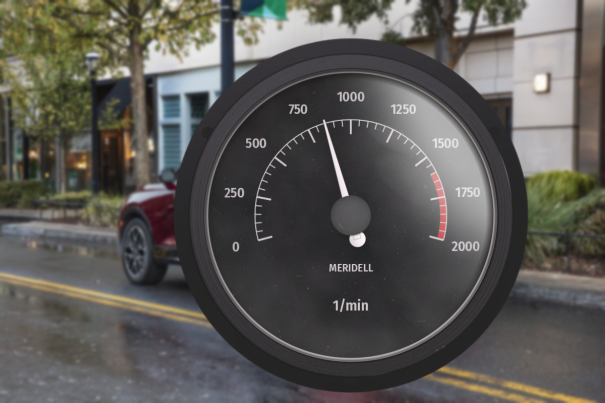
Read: 850; rpm
